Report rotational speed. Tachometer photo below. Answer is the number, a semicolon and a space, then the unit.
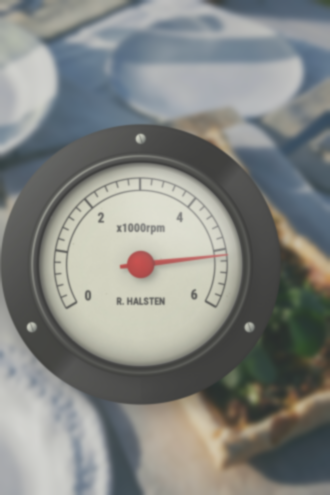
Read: 5100; rpm
